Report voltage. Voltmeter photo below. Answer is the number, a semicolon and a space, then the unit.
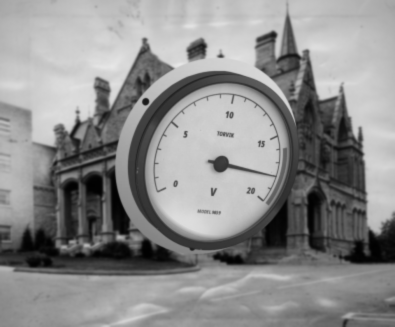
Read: 18; V
